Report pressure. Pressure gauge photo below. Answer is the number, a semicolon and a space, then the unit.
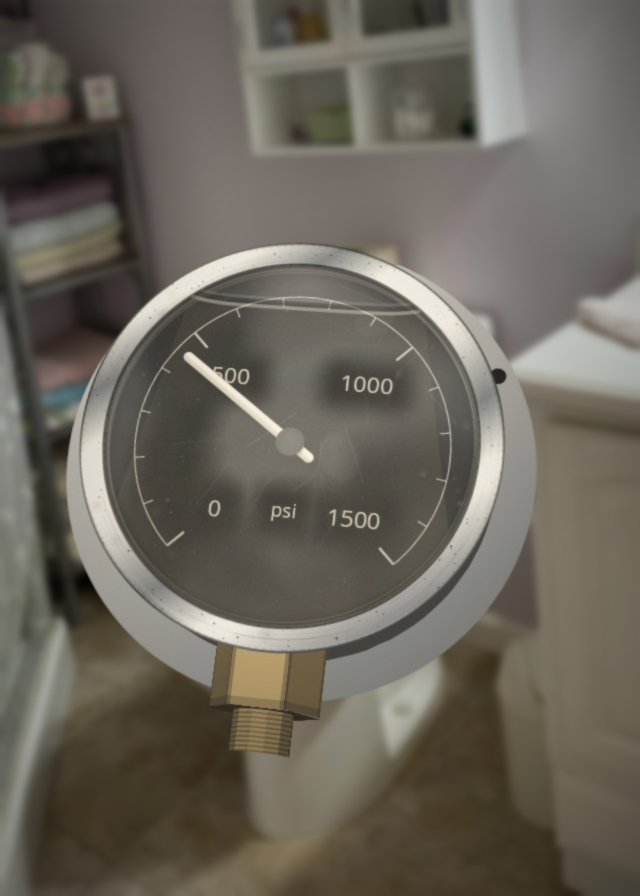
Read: 450; psi
